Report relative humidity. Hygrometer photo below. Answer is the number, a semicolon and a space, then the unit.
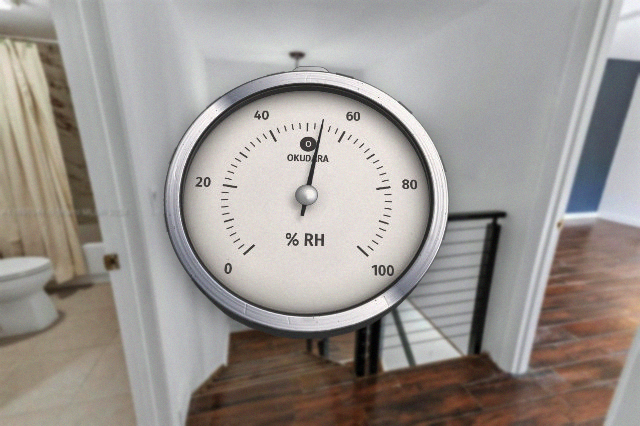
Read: 54; %
